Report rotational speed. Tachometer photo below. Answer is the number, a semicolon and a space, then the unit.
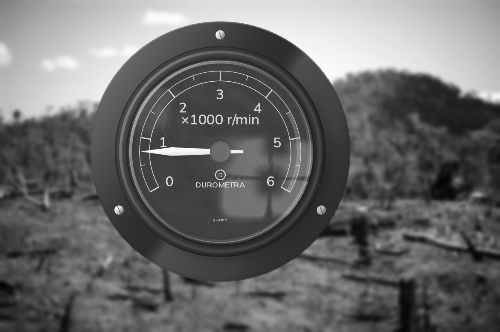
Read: 750; rpm
